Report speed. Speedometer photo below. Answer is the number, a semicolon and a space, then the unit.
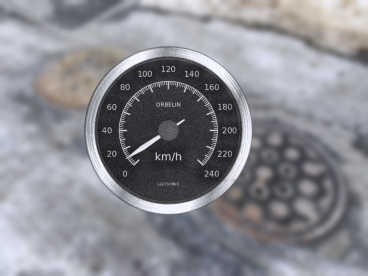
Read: 10; km/h
